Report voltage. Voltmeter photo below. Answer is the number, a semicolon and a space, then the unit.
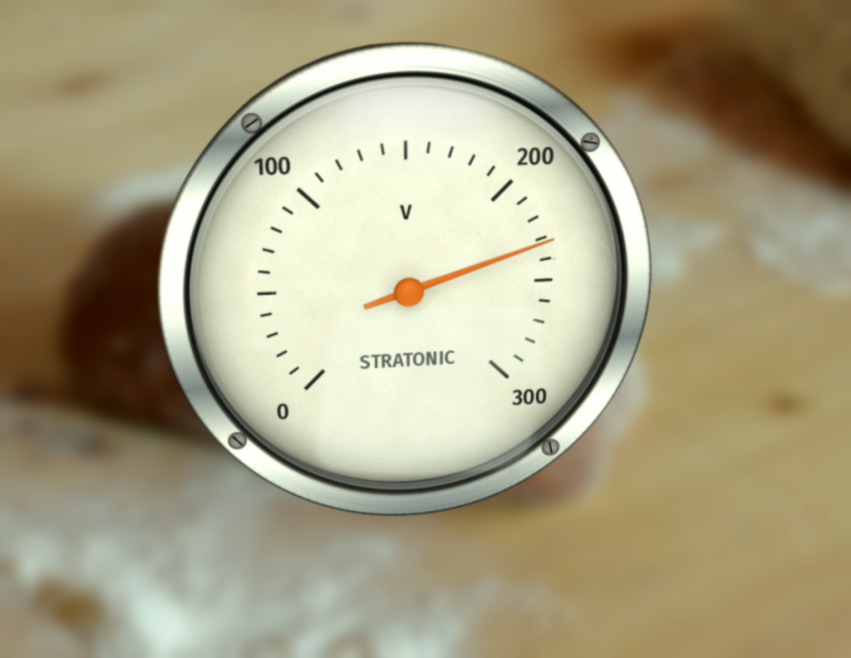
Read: 230; V
